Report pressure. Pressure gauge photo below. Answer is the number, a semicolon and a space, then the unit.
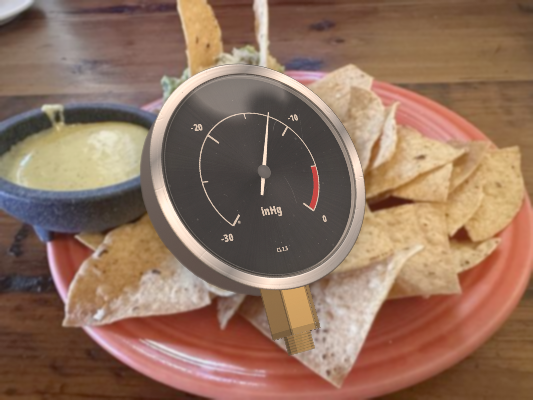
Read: -12.5; inHg
